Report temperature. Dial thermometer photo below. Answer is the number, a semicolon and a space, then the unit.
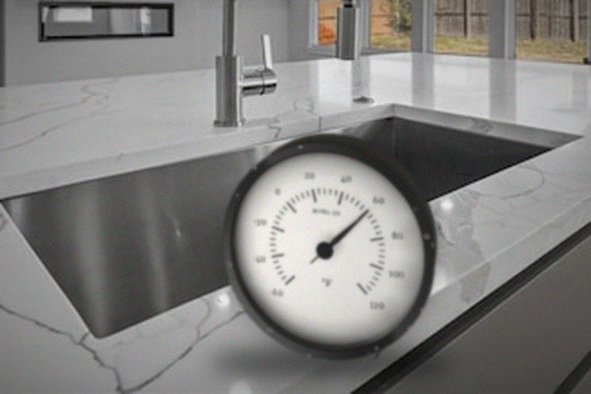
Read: 60; °F
